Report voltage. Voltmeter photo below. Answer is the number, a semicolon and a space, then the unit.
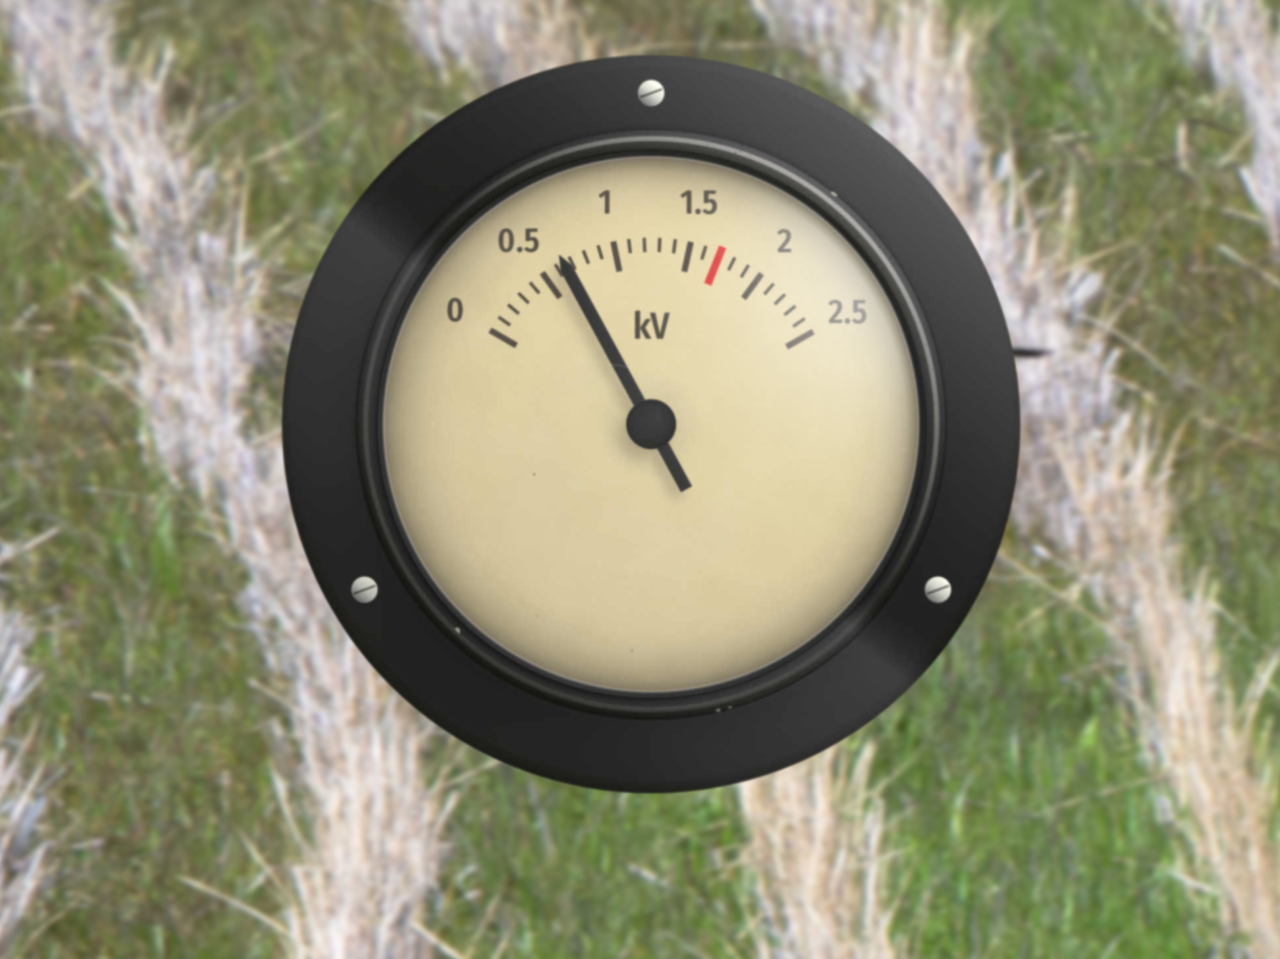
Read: 0.65; kV
